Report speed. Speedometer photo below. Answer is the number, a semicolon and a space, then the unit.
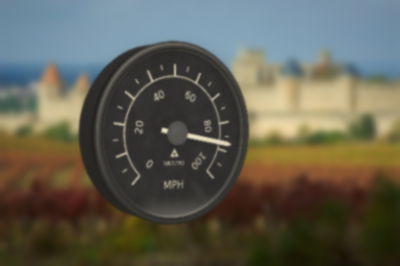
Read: 87.5; mph
